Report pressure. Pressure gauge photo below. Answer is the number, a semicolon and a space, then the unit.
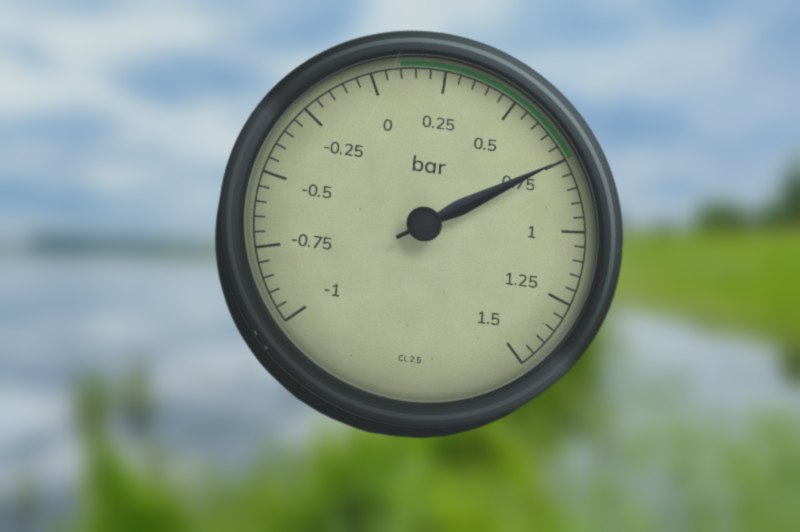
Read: 0.75; bar
